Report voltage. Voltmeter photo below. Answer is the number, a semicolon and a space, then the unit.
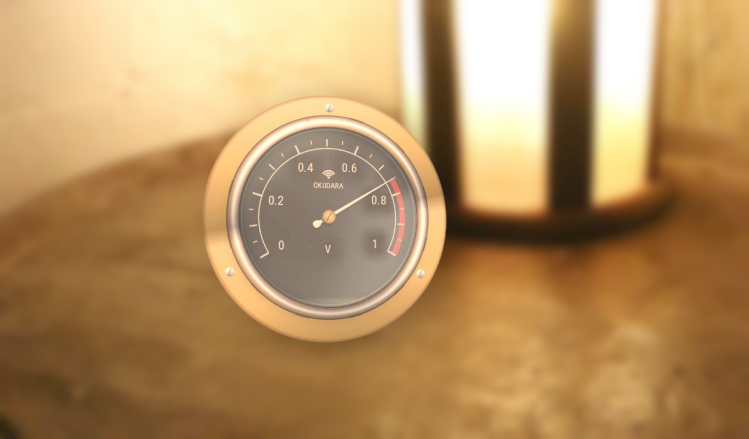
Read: 0.75; V
